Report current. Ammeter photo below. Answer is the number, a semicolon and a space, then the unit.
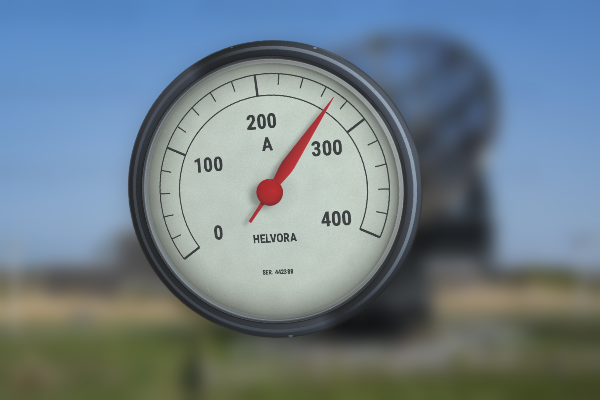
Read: 270; A
